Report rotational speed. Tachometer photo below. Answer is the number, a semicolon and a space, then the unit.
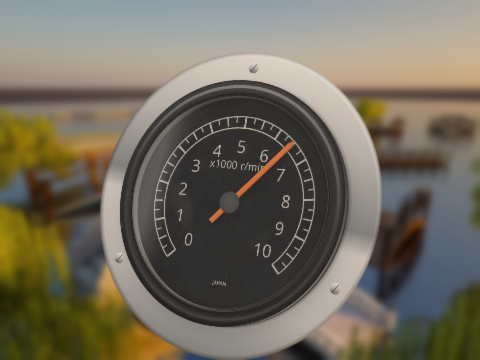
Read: 6500; rpm
